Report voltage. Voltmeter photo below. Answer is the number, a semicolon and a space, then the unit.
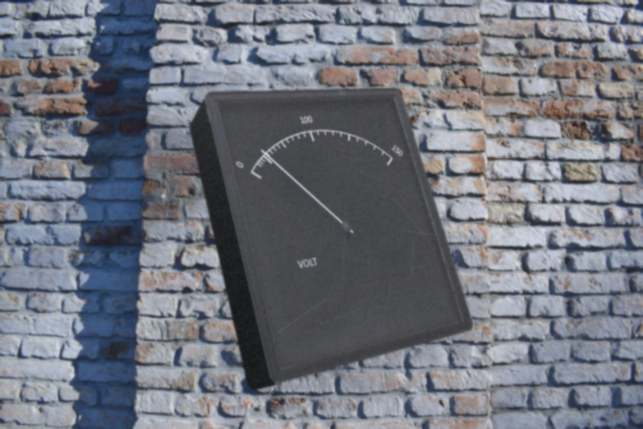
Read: 50; V
